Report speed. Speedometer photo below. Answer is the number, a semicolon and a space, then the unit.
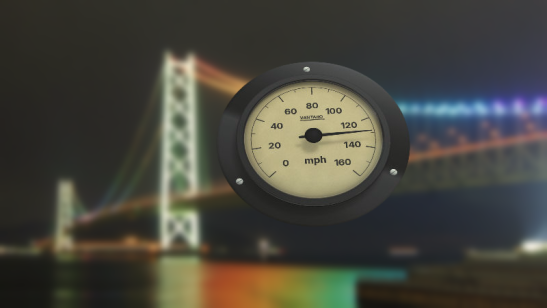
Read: 130; mph
